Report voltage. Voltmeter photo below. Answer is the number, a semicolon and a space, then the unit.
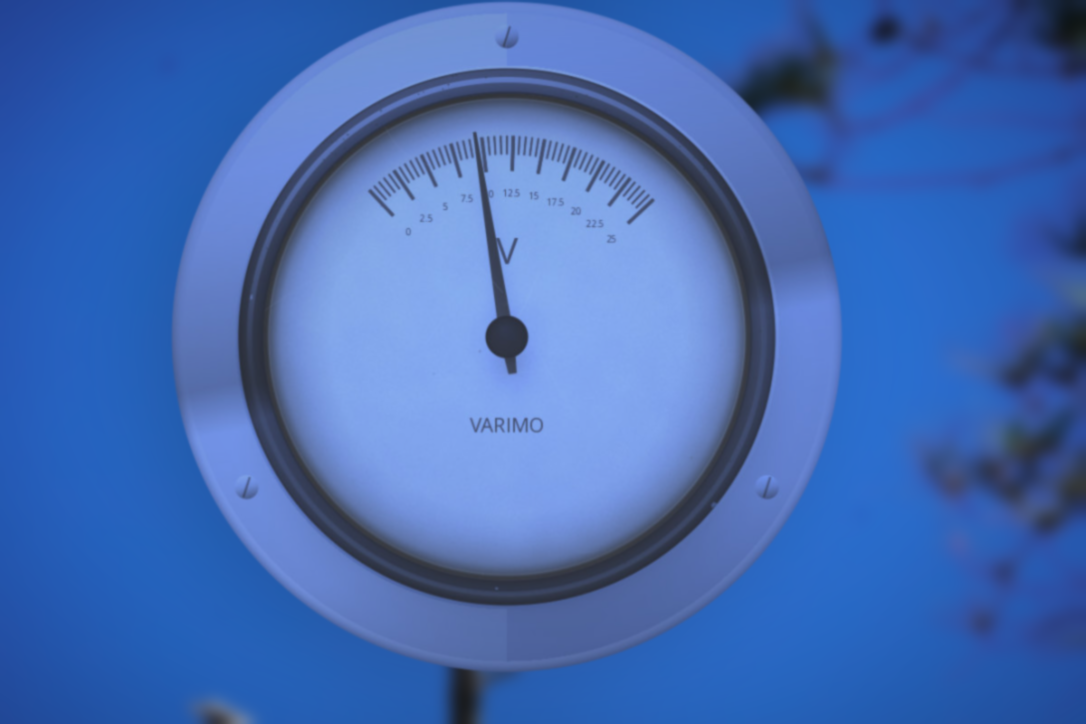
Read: 9.5; V
